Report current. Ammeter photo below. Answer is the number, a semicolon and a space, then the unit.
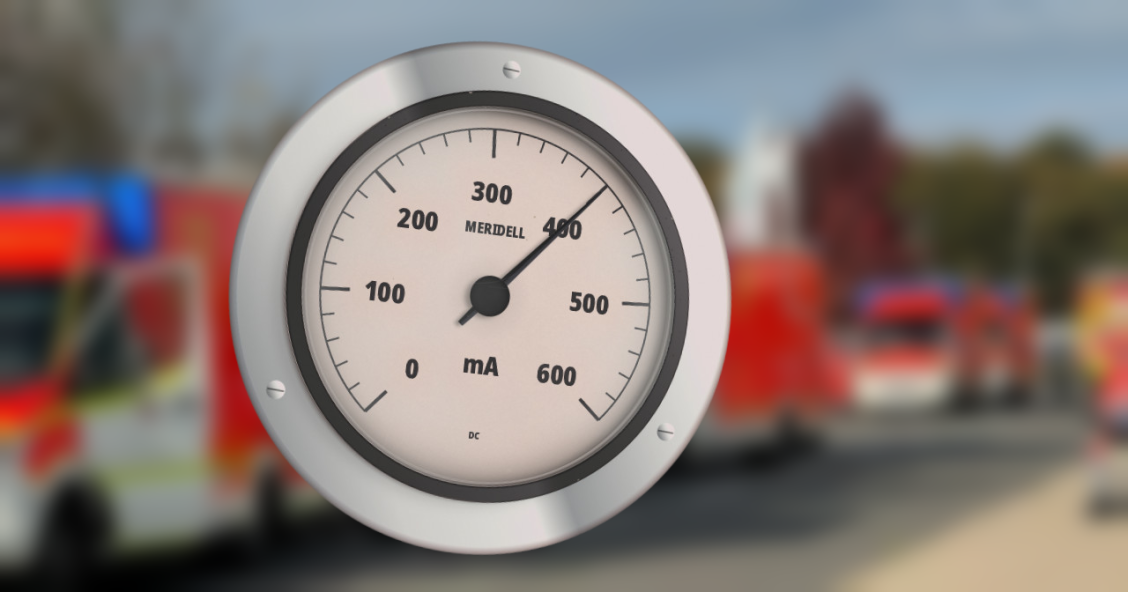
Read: 400; mA
